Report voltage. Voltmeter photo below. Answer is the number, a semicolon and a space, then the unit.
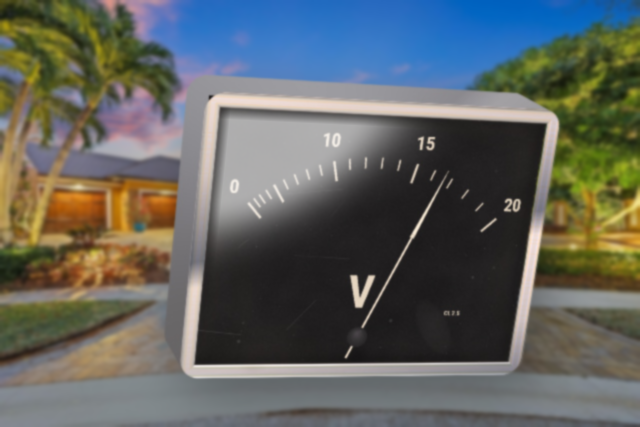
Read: 16.5; V
